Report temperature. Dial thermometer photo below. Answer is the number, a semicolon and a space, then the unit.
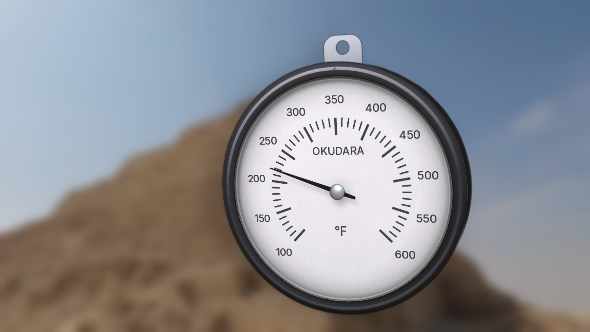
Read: 220; °F
